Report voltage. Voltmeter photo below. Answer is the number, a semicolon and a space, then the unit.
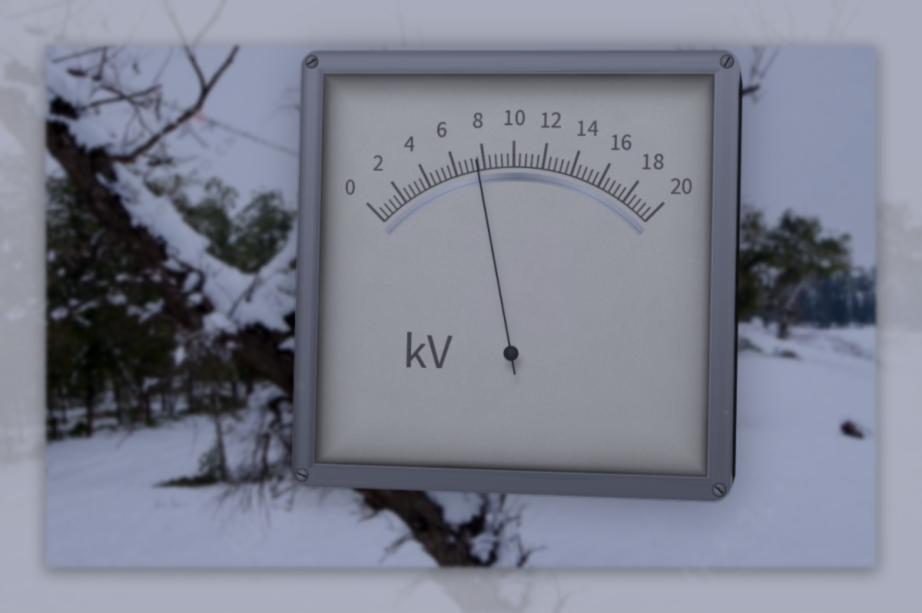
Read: 7.6; kV
